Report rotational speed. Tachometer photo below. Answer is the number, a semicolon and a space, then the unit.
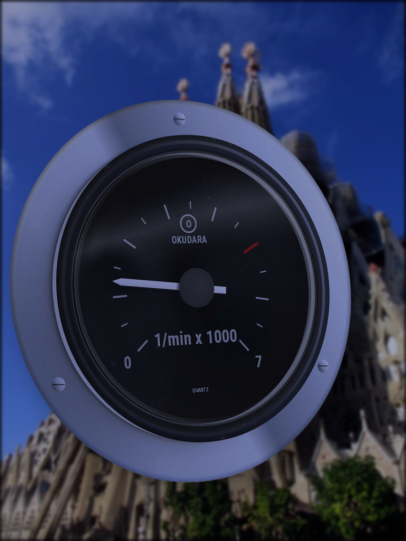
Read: 1250; rpm
